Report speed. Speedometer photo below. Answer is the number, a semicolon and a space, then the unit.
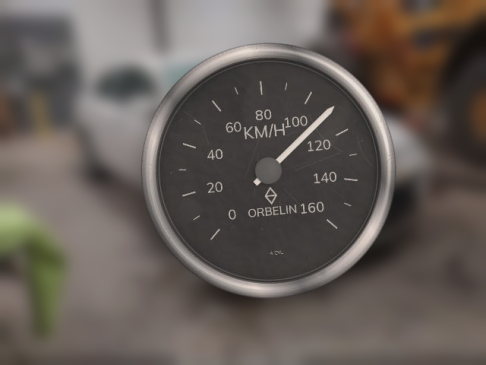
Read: 110; km/h
